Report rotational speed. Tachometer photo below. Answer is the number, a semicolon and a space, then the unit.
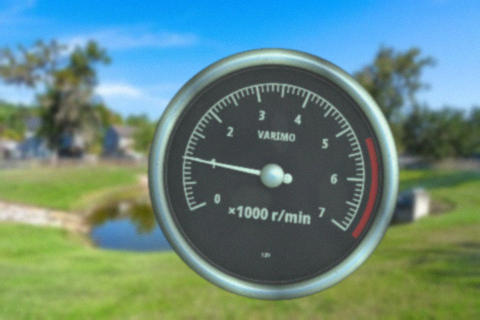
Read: 1000; rpm
